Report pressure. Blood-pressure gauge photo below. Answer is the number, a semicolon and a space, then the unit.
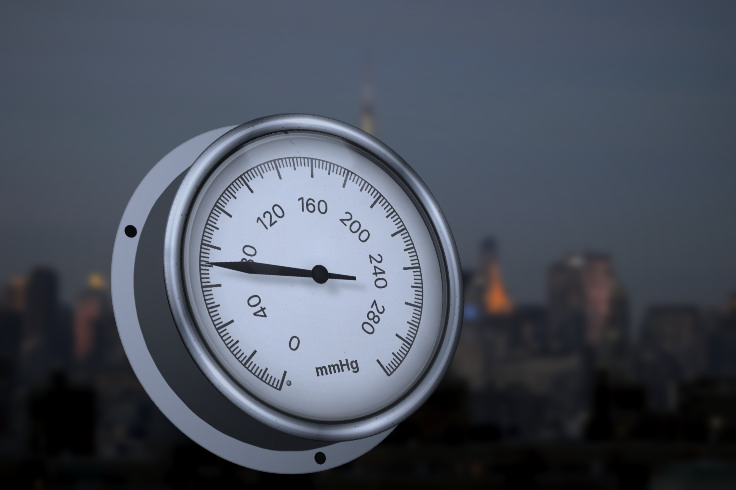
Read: 70; mmHg
